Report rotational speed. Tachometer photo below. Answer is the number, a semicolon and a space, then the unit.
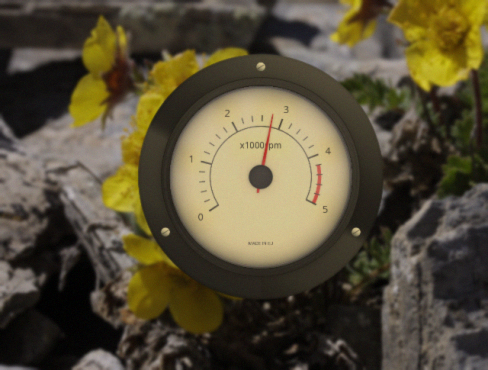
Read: 2800; rpm
